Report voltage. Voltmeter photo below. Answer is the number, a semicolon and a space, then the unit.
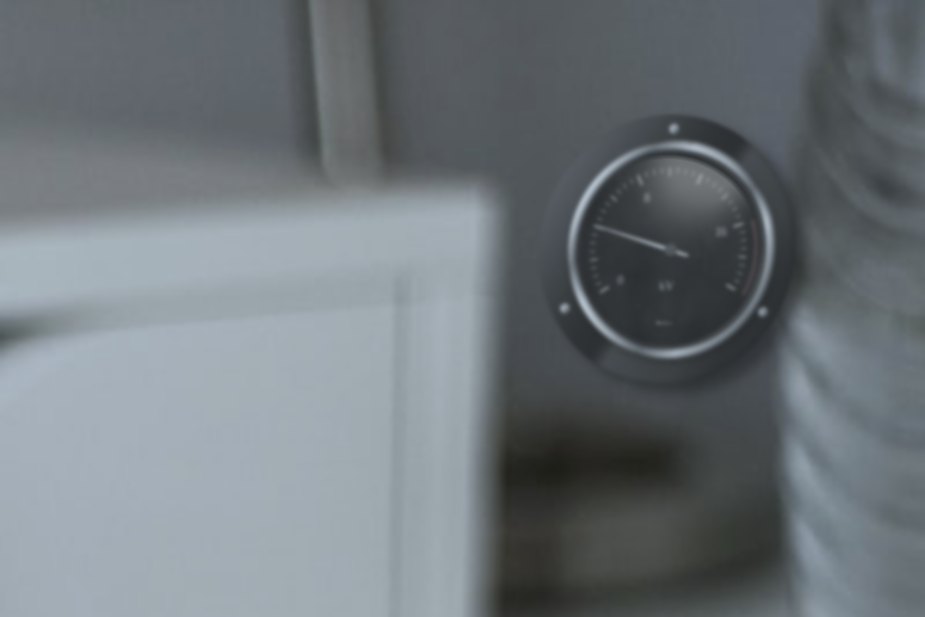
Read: 4; kV
